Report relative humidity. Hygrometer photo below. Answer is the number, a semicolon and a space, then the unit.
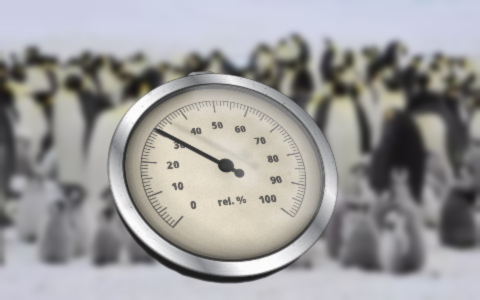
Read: 30; %
